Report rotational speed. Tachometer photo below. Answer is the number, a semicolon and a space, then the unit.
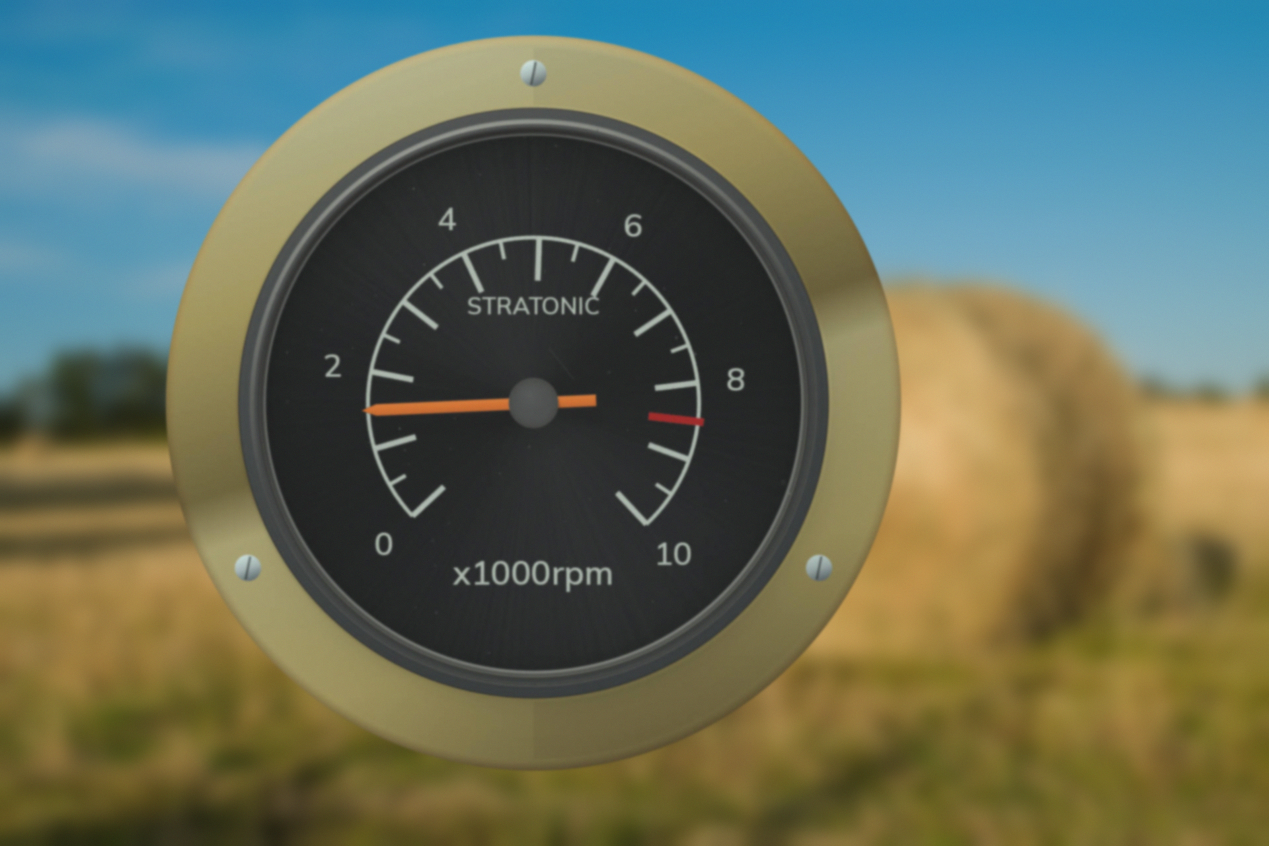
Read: 1500; rpm
